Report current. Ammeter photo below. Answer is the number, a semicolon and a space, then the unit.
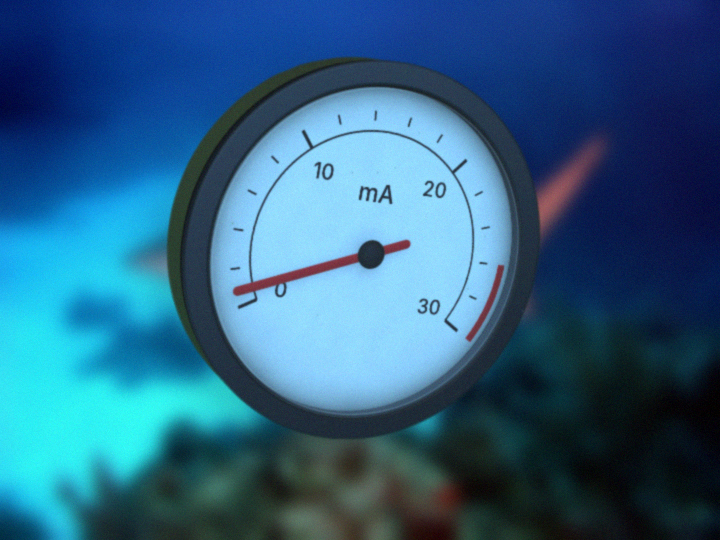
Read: 1; mA
